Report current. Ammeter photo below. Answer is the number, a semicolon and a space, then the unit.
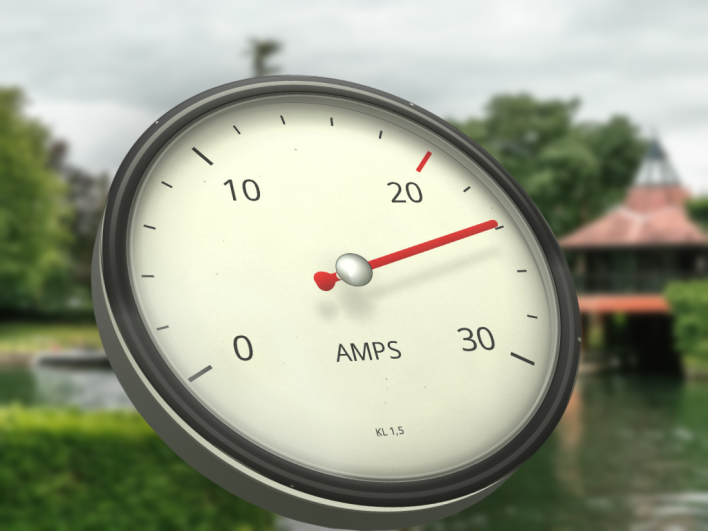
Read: 24; A
